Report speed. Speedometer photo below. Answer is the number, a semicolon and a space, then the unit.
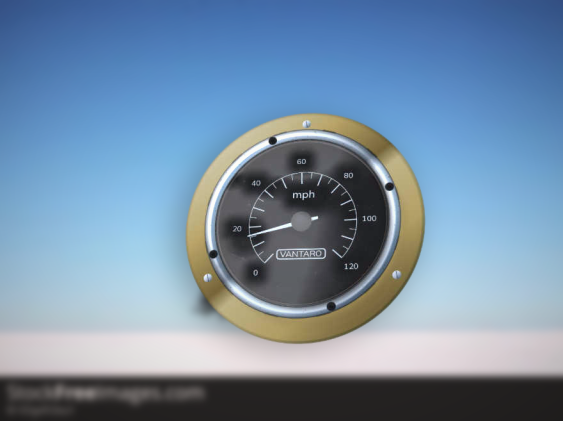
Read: 15; mph
